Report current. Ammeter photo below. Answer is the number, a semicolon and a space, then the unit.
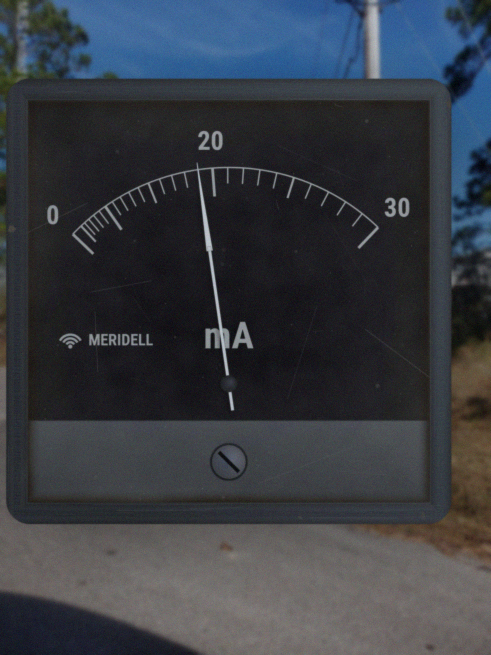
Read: 19; mA
